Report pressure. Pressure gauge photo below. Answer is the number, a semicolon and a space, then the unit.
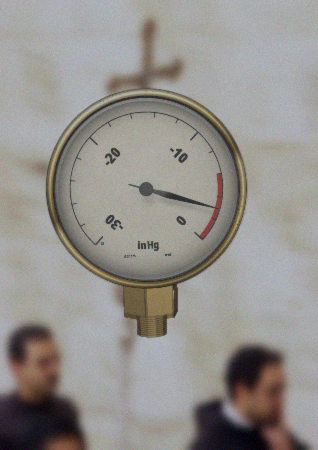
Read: -3; inHg
